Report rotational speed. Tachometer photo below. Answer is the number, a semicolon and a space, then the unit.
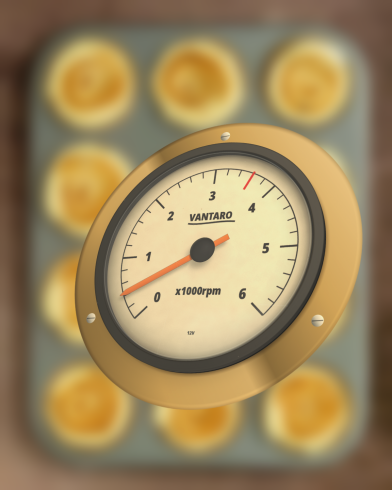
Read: 400; rpm
